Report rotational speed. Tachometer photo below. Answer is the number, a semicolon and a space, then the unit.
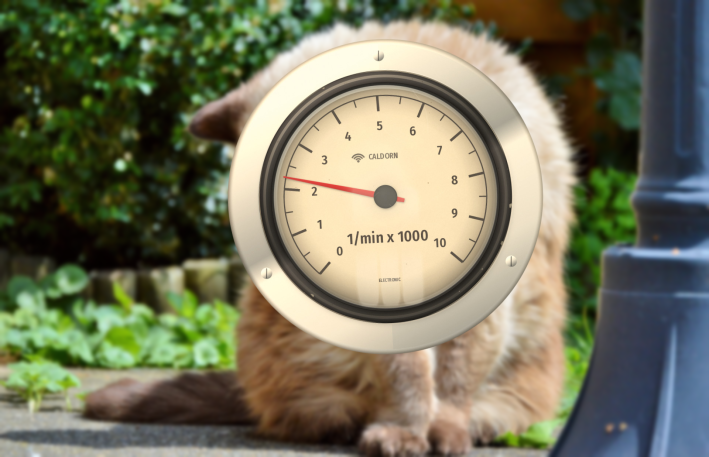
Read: 2250; rpm
